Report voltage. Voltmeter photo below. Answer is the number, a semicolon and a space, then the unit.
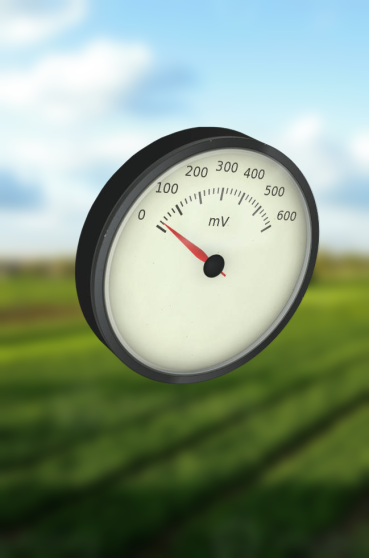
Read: 20; mV
